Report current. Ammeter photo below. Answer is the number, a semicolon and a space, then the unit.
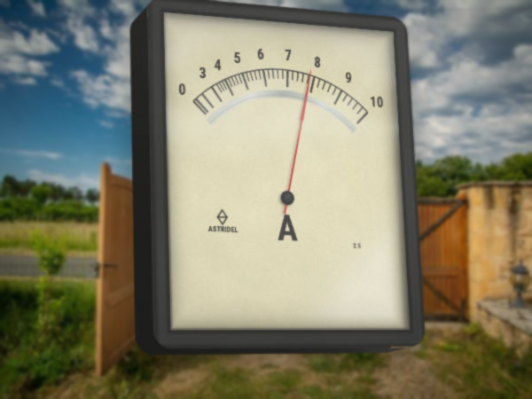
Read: 7.8; A
